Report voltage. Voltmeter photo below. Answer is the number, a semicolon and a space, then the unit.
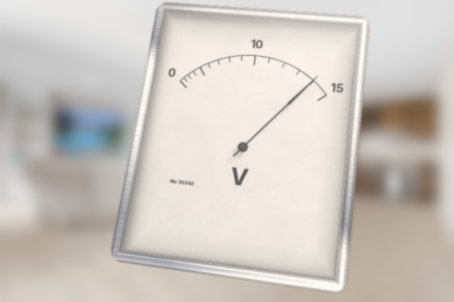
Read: 14; V
